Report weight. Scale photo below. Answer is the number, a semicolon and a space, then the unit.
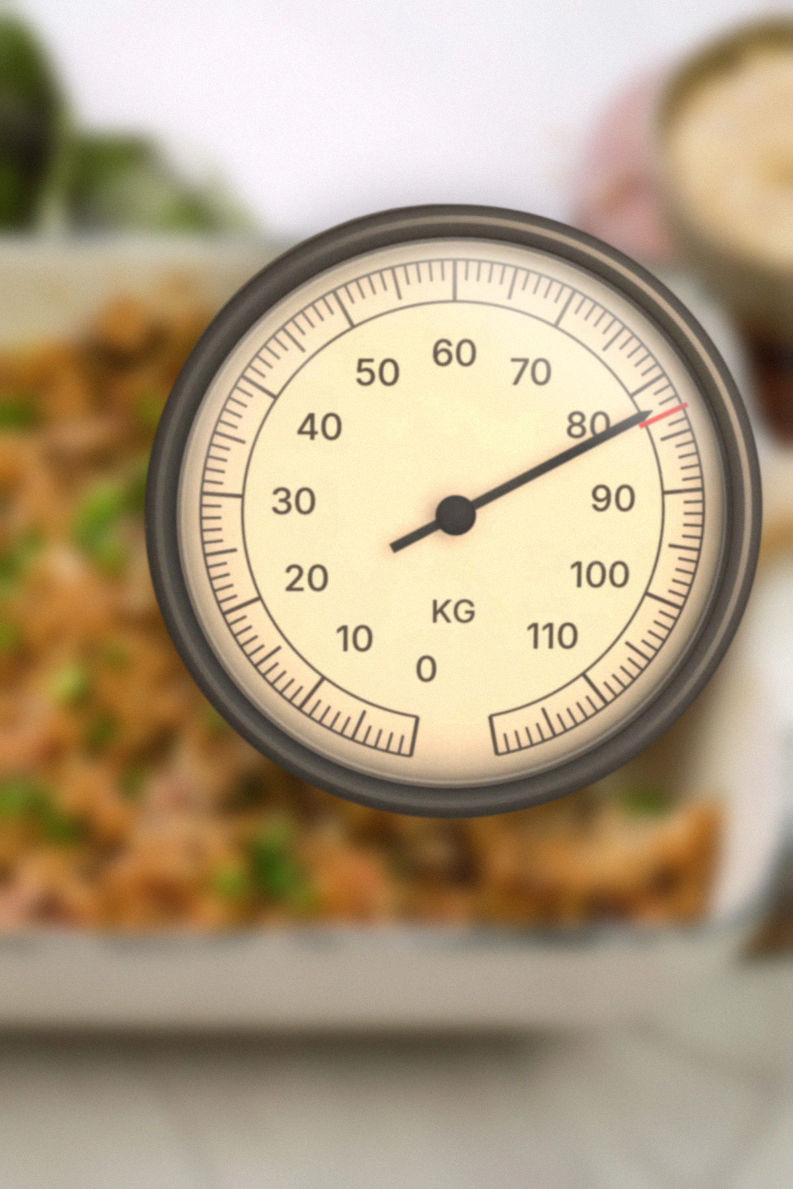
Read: 82; kg
